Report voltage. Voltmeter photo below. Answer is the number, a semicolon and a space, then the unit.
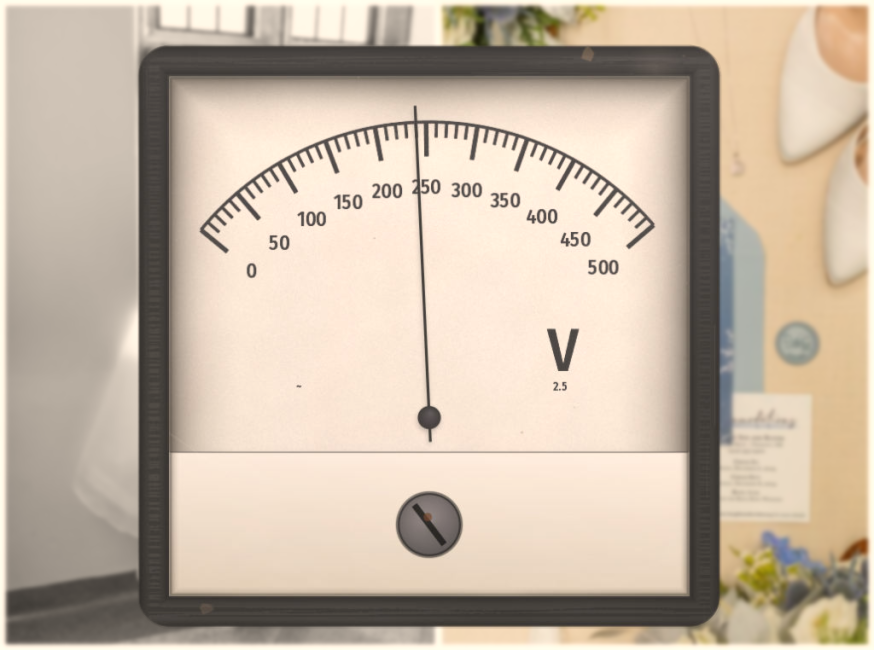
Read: 240; V
